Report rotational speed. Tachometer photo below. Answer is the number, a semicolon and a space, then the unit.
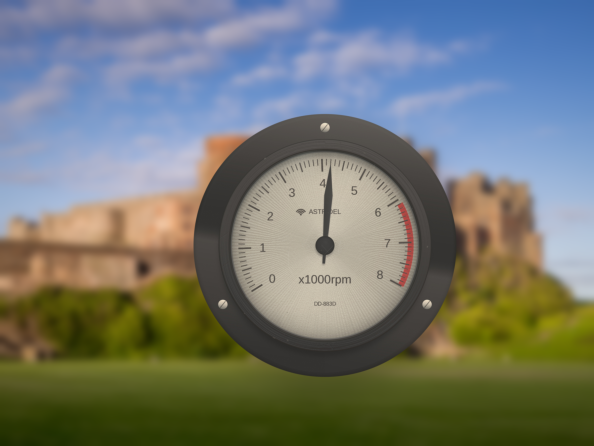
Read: 4200; rpm
